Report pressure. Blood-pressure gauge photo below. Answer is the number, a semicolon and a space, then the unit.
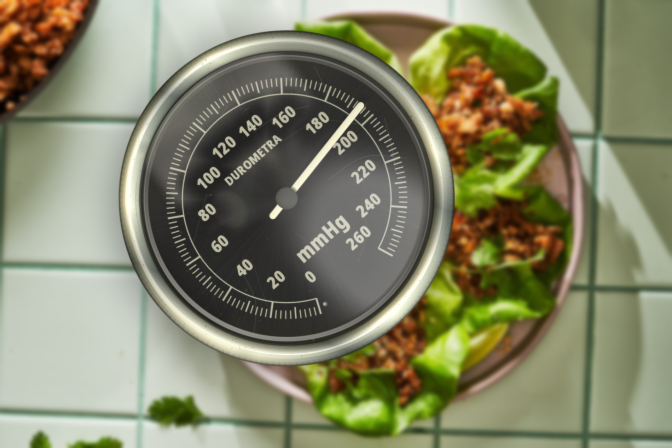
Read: 194; mmHg
